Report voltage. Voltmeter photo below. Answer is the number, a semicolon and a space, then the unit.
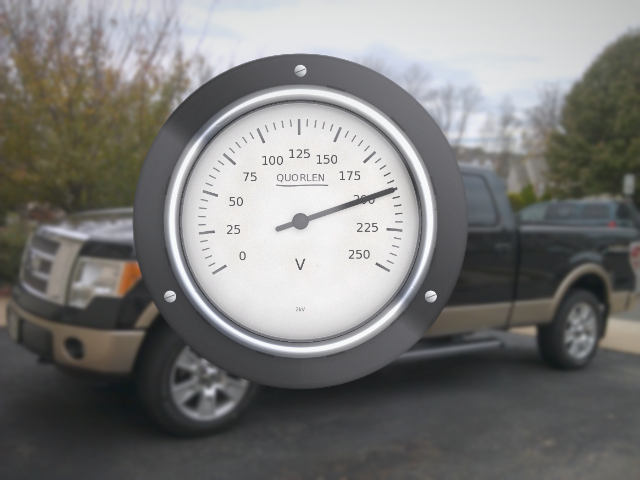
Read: 200; V
